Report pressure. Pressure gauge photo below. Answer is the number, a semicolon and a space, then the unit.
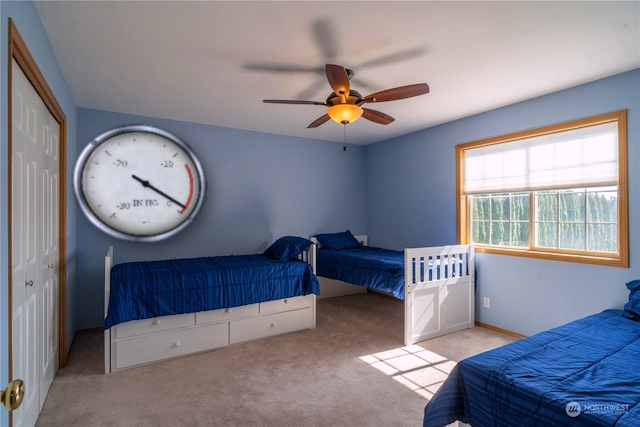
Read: -1; inHg
